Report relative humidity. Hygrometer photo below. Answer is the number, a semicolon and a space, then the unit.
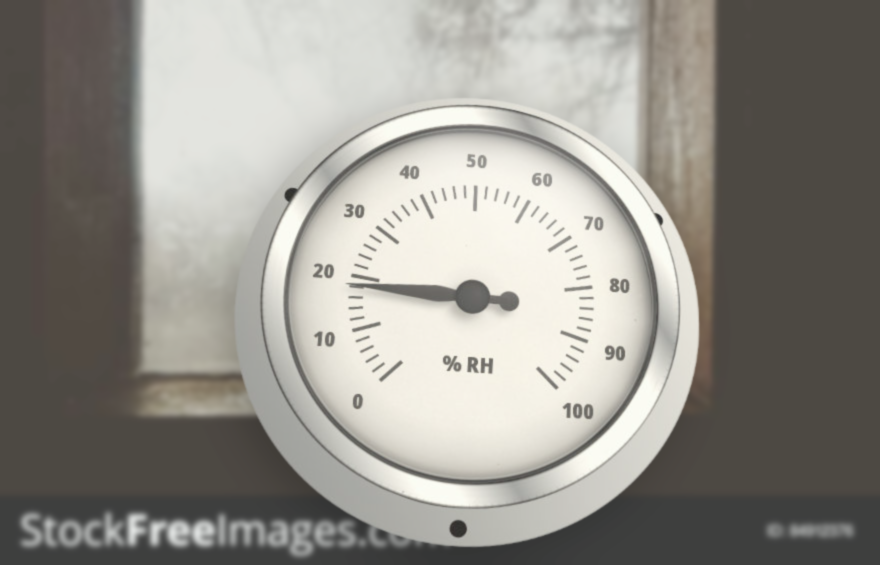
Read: 18; %
